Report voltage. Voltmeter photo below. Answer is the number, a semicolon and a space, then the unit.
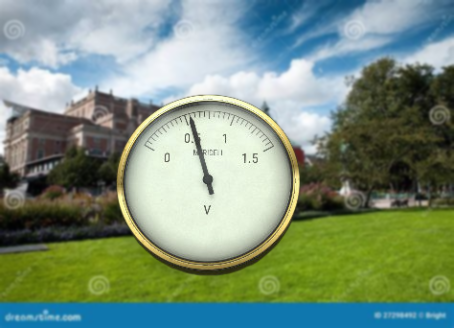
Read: 0.55; V
